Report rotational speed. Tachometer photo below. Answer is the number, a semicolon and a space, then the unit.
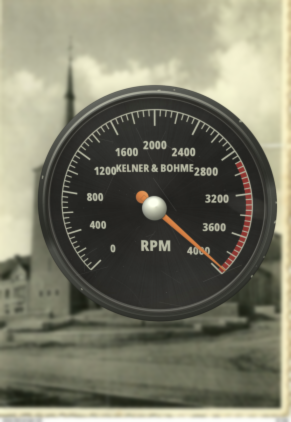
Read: 3950; rpm
